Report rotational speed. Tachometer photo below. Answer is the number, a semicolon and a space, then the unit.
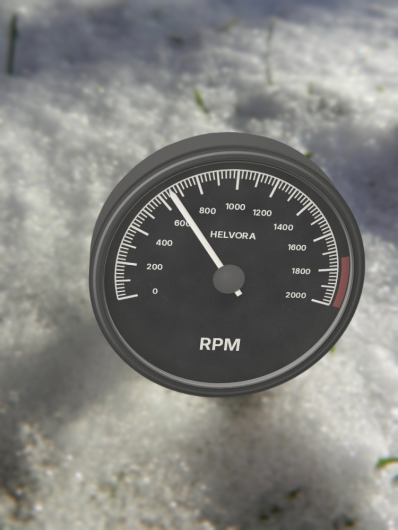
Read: 660; rpm
